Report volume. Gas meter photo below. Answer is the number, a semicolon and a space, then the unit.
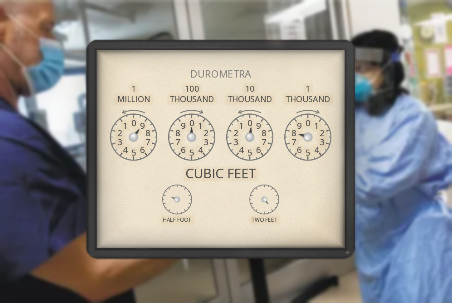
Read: 899800; ft³
